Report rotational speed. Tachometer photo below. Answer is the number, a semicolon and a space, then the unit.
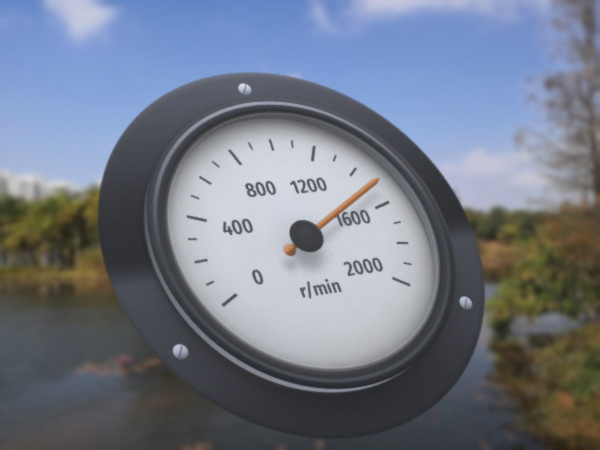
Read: 1500; rpm
